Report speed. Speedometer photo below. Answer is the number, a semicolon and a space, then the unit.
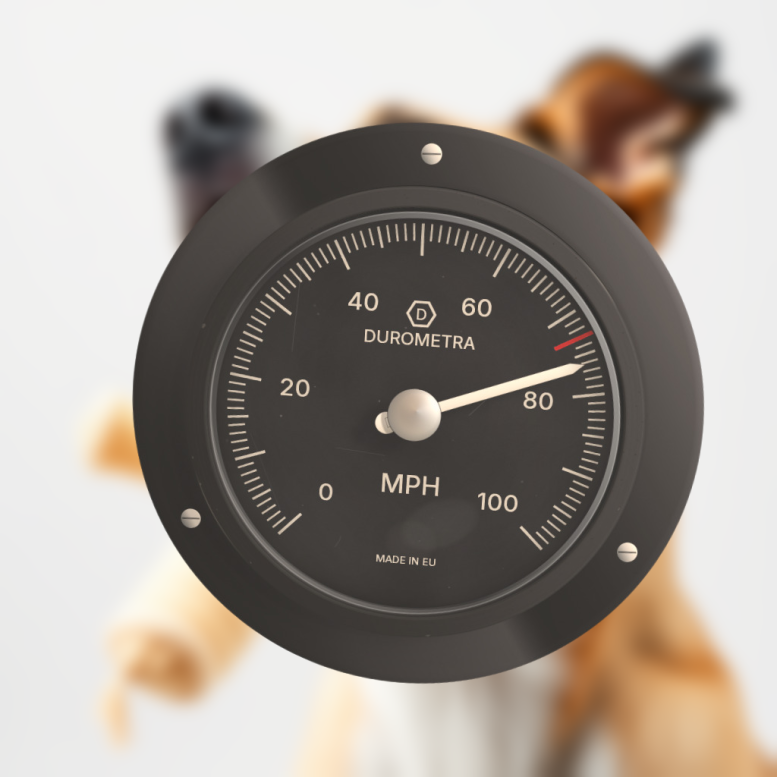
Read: 76; mph
